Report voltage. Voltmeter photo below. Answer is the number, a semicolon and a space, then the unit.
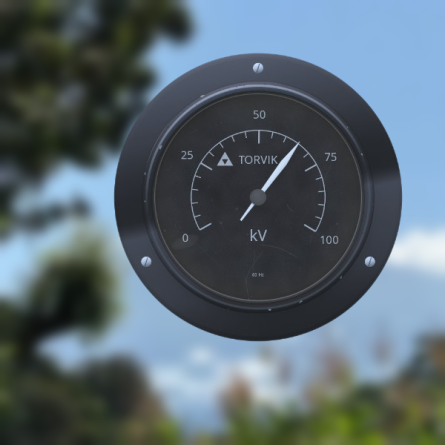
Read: 65; kV
